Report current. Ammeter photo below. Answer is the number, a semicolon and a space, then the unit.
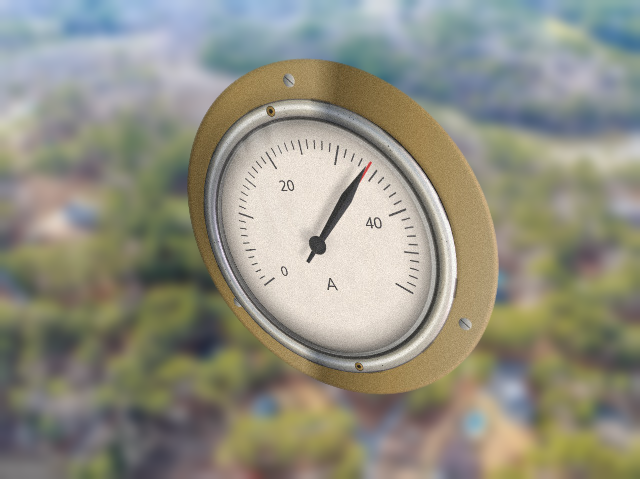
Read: 34; A
